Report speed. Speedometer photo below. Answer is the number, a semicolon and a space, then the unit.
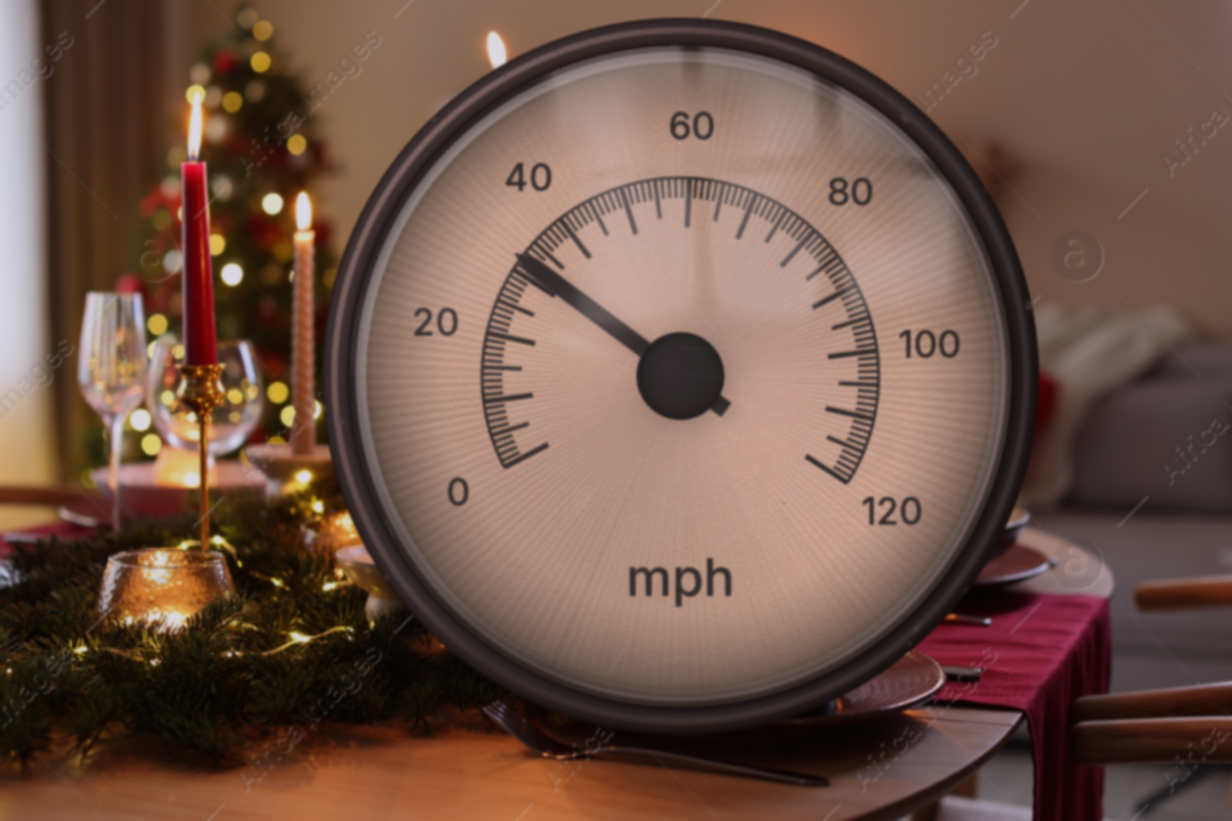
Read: 32; mph
